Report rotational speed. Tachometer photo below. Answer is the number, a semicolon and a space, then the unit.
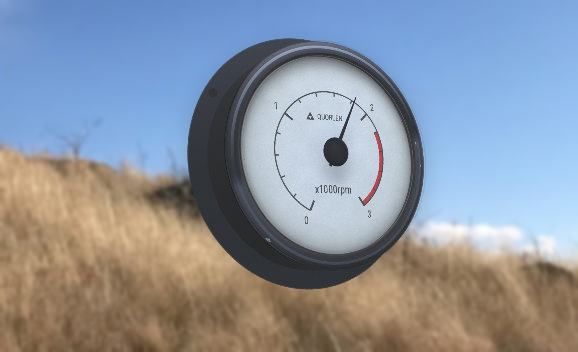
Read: 1800; rpm
